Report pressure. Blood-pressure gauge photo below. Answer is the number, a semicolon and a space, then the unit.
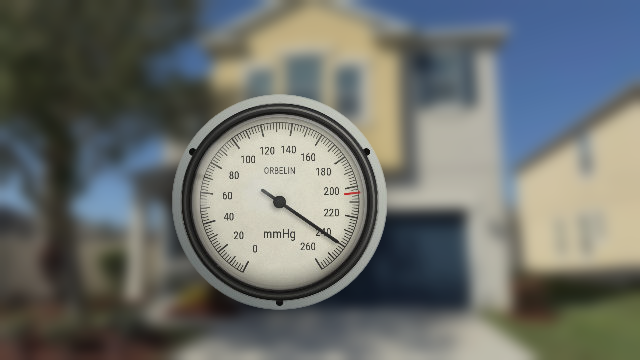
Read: 240; mmHg
